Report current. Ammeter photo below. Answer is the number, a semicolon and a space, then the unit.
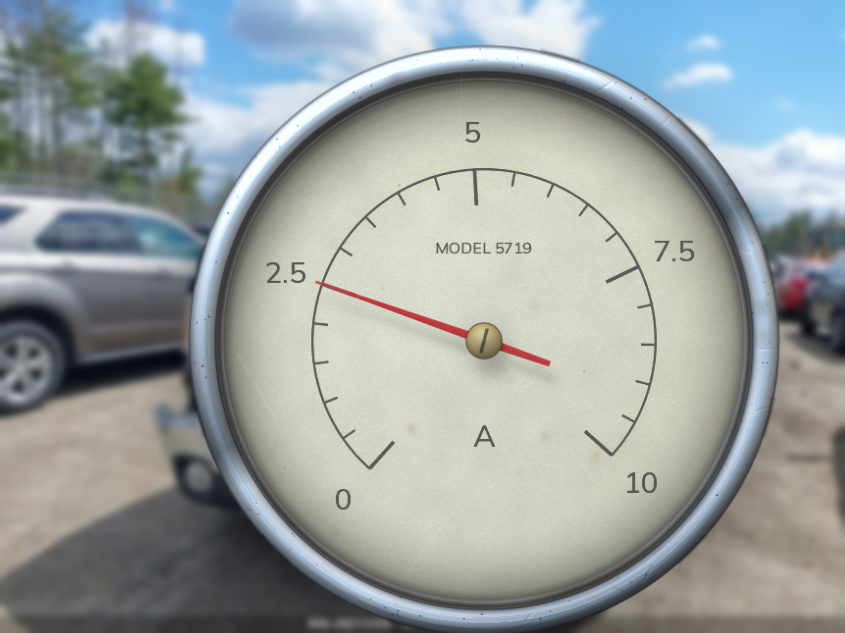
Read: 2.5; A
